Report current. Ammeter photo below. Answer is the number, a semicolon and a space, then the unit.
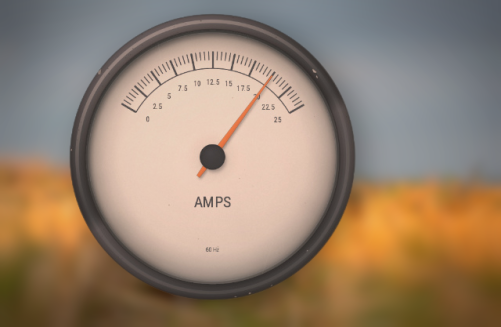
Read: 20; A
